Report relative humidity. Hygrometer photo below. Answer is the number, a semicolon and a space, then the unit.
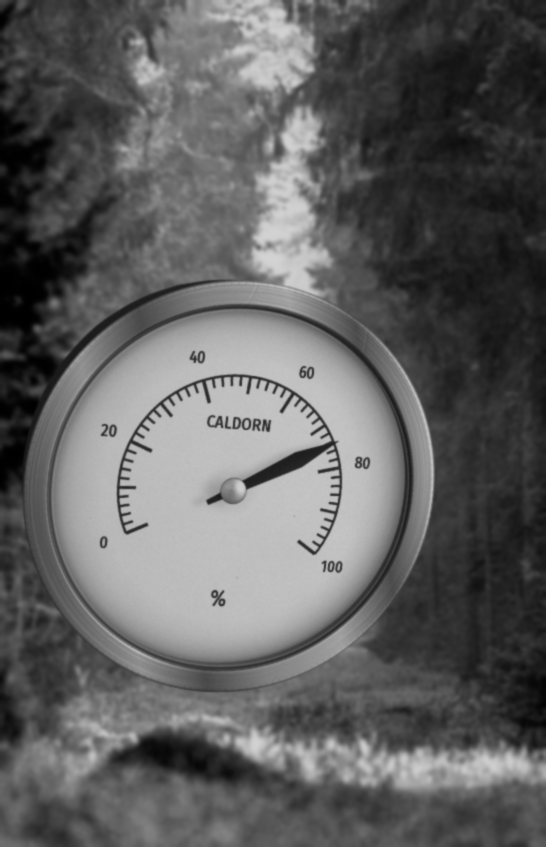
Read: 74; %
